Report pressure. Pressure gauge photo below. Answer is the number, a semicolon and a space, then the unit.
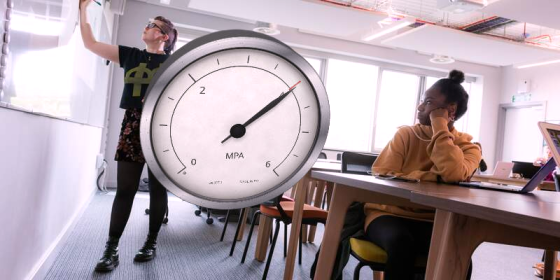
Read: 4; MPa
